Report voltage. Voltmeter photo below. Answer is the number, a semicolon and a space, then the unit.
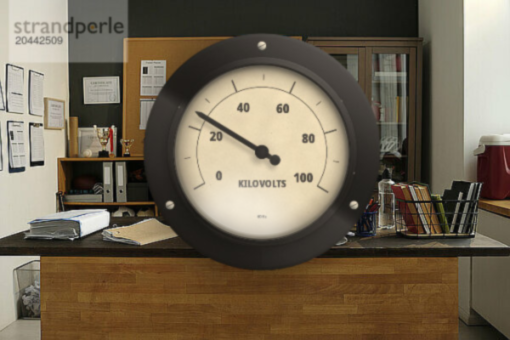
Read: 25; kV
